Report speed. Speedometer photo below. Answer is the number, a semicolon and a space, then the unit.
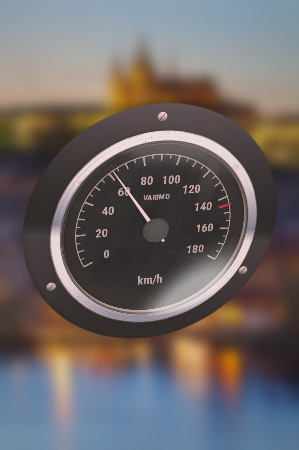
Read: 62.5; km/h
